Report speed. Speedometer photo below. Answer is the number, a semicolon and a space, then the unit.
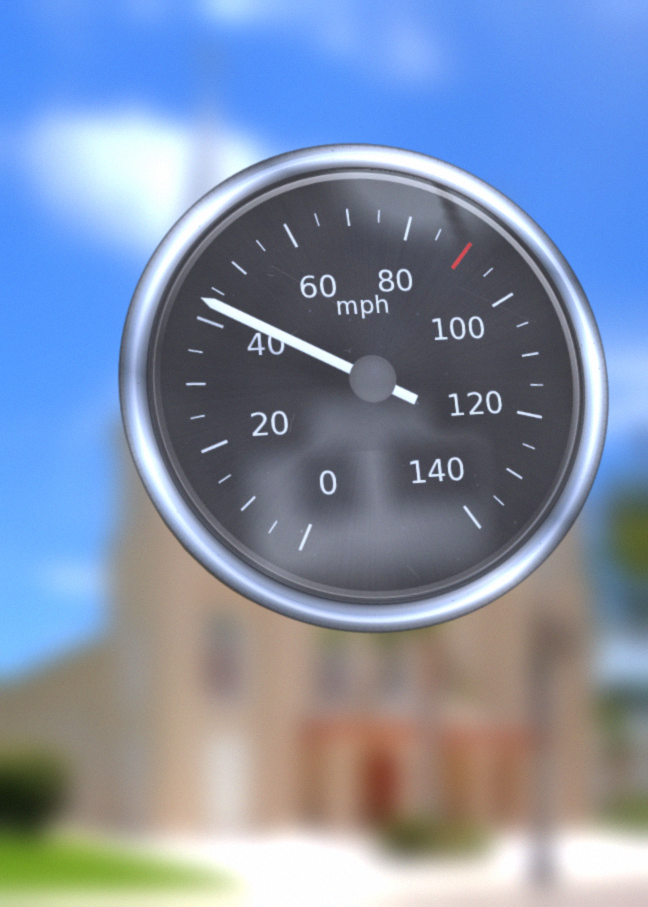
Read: 42.5; mph
